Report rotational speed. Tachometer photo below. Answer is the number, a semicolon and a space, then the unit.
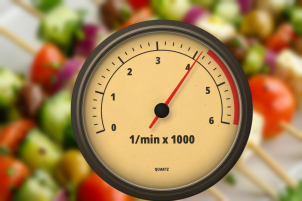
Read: 4100; rpm
